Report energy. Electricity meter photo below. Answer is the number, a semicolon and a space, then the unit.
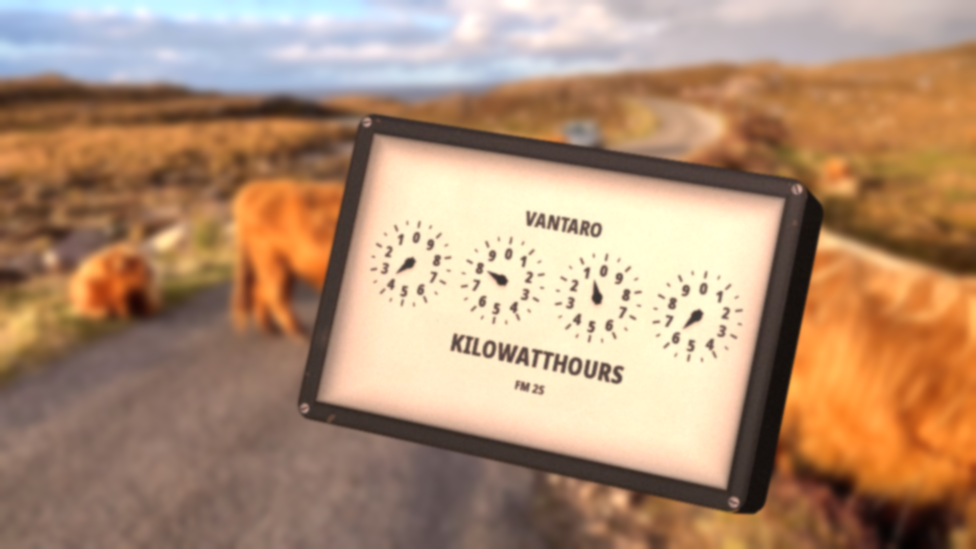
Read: 3806; kWh
